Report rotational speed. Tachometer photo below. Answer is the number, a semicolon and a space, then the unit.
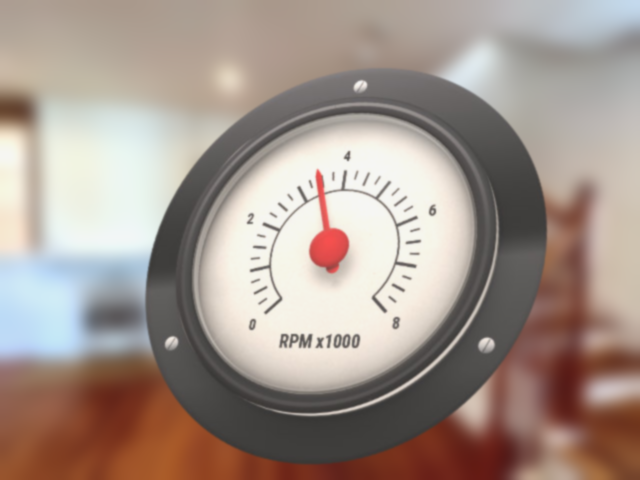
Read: 3500; rpm
